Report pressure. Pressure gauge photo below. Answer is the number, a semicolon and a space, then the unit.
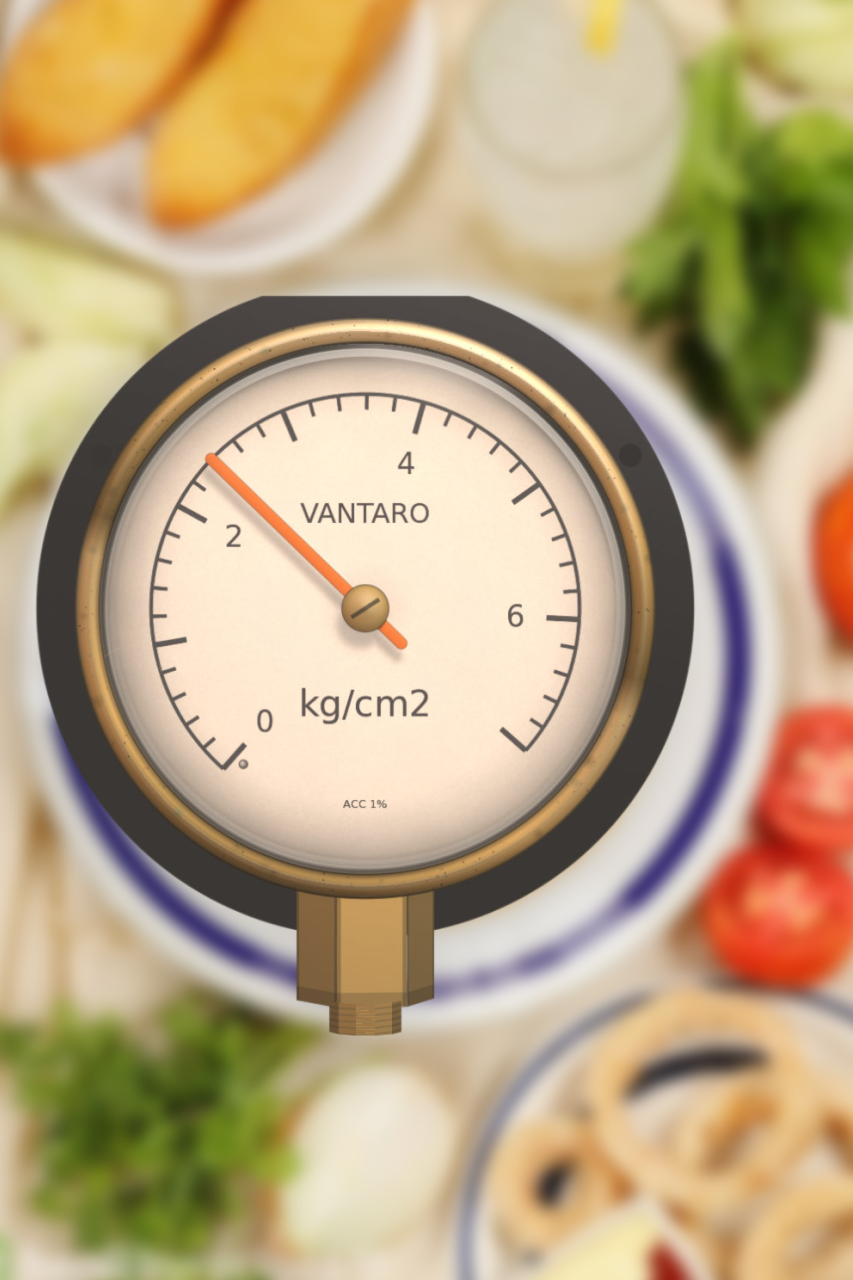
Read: 2.4; kg/cm²
